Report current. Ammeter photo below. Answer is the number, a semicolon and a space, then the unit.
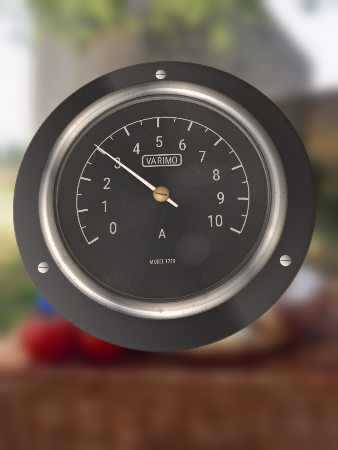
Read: 3; A
